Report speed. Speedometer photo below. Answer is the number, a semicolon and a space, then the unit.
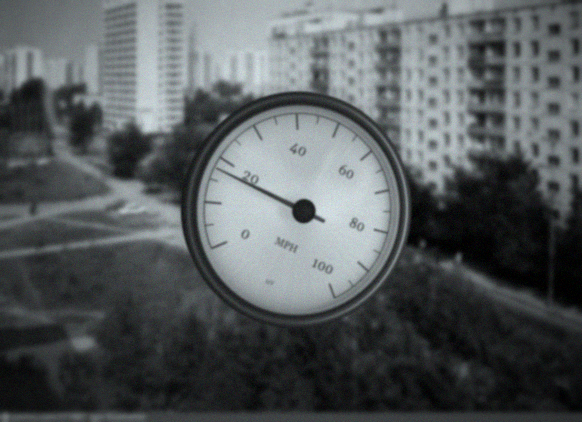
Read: 17.5; mph
